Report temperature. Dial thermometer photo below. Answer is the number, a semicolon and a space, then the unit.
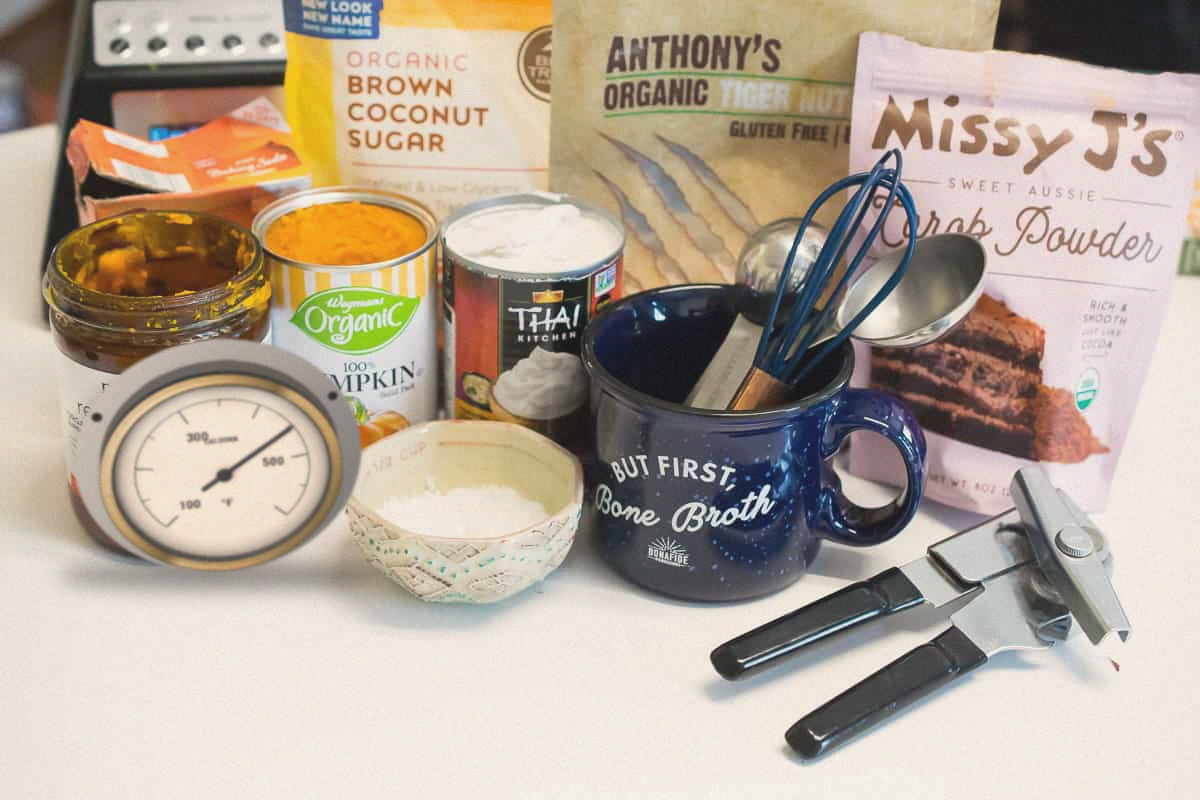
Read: 450; °F
